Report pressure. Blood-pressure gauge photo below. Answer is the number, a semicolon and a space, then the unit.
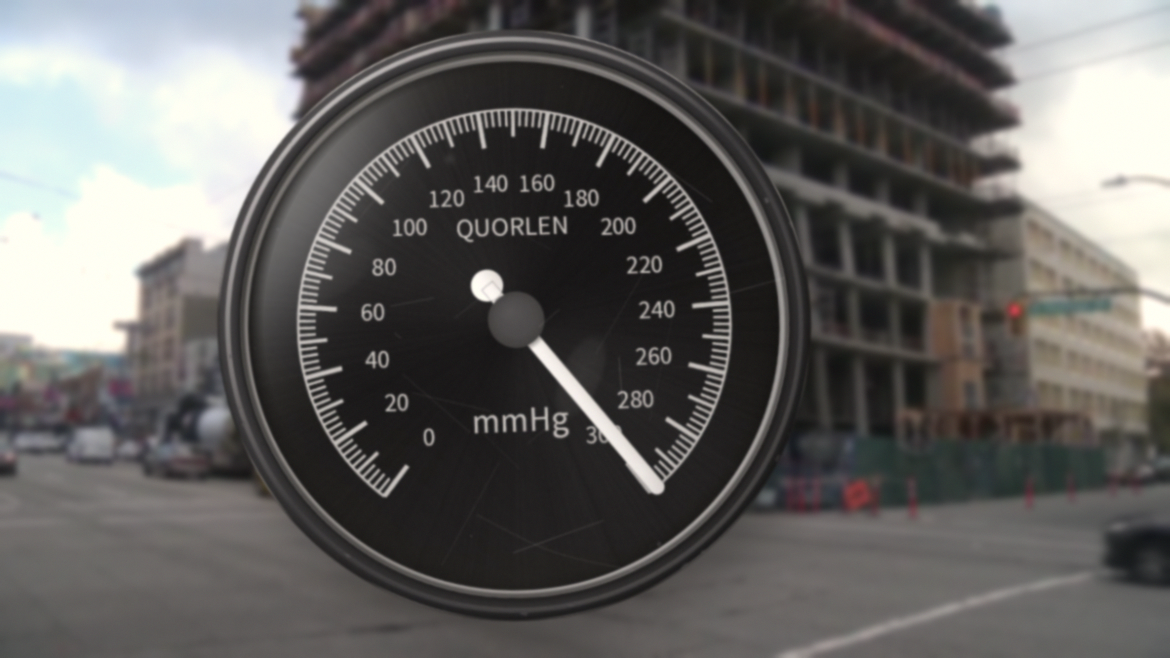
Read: 298; mmHg
